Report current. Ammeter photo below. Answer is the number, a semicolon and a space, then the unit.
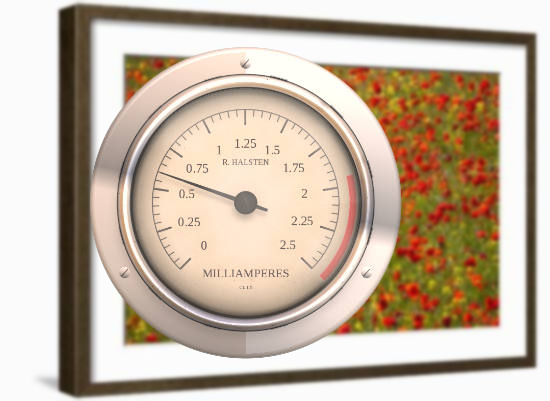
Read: 0.6; mA
